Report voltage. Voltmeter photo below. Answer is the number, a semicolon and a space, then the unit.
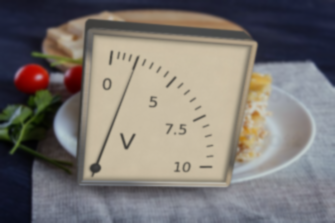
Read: 2.5; V
